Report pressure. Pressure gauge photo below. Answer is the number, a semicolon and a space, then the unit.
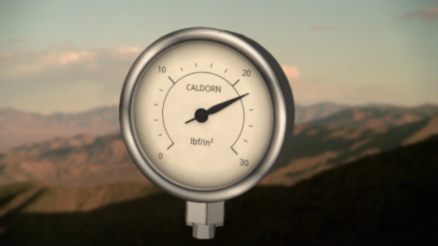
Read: 22; psi
